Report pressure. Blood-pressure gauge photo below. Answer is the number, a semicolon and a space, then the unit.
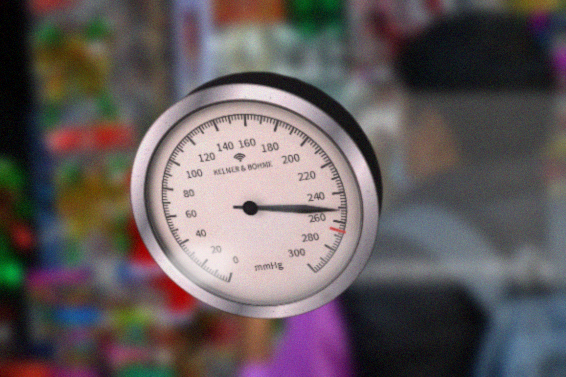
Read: 250; mmHg
